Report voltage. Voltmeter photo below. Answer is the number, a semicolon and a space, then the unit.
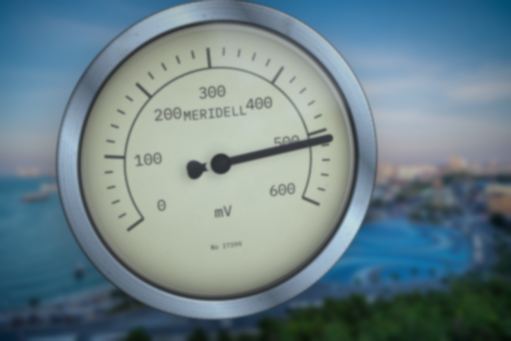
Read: 510; mV
